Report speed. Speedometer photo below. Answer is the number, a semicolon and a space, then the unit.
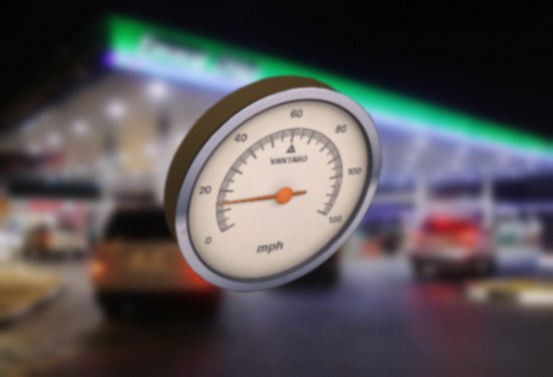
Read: 15; mph
